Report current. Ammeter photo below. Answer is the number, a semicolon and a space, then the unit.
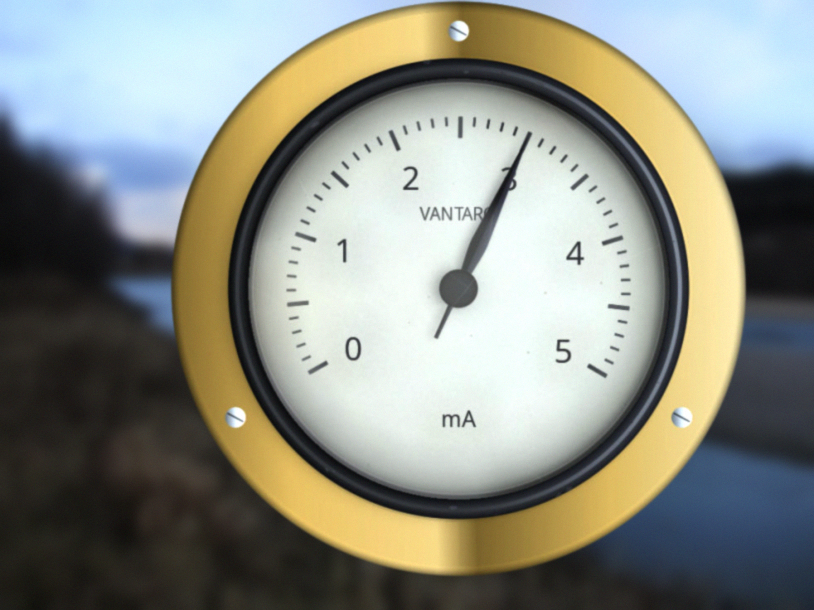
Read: 3; mA
